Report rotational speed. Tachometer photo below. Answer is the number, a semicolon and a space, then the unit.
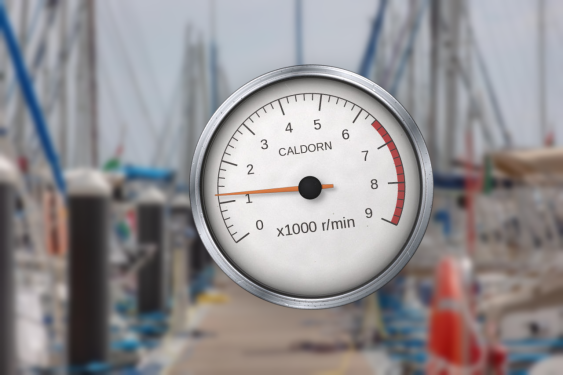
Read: 1200; rpm
